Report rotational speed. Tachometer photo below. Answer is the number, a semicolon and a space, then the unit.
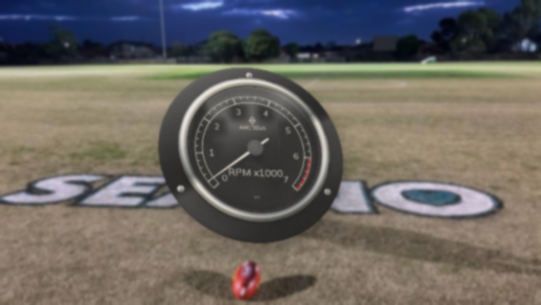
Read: 200; rpm
